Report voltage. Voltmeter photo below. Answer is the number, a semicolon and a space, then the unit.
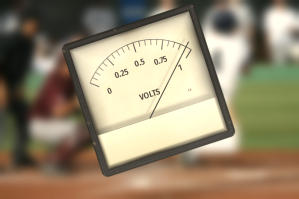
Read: 0.95; V
